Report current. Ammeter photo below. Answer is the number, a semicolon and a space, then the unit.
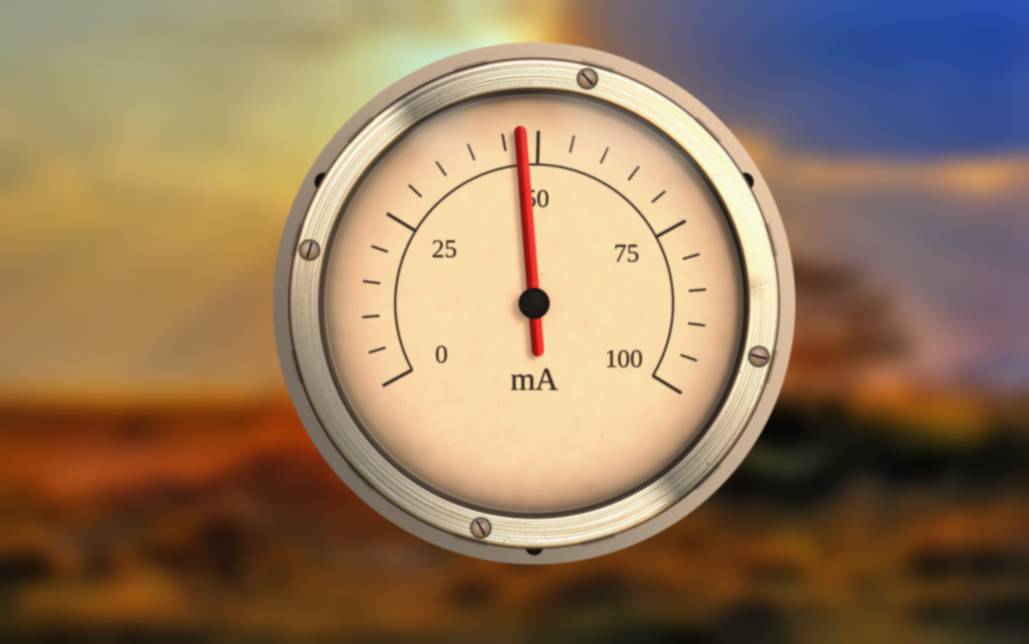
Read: 47.5; mA
